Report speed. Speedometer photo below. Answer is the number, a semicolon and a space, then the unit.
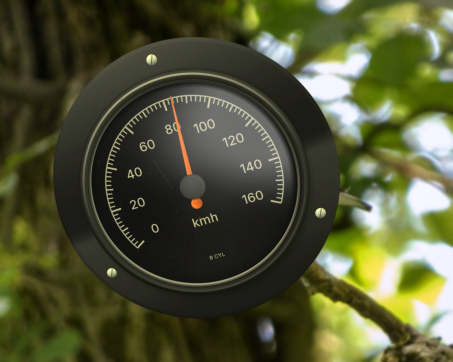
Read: 84; km/h
